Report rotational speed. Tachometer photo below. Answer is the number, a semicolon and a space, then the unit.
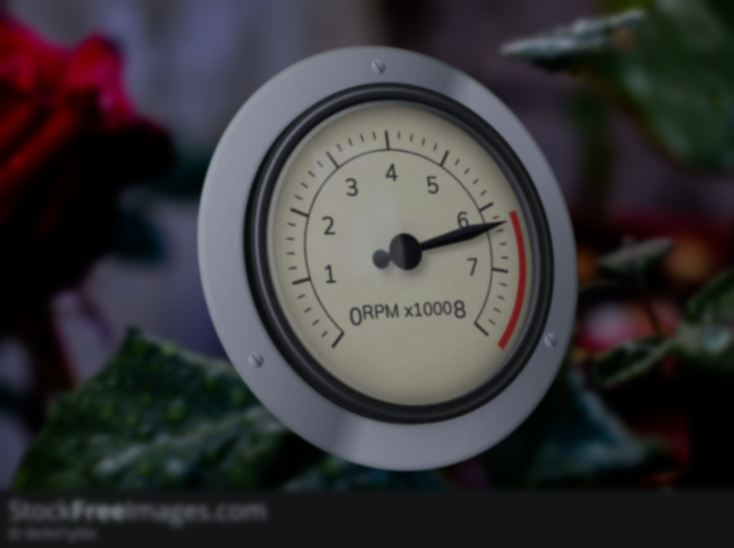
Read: 6300; rpm
